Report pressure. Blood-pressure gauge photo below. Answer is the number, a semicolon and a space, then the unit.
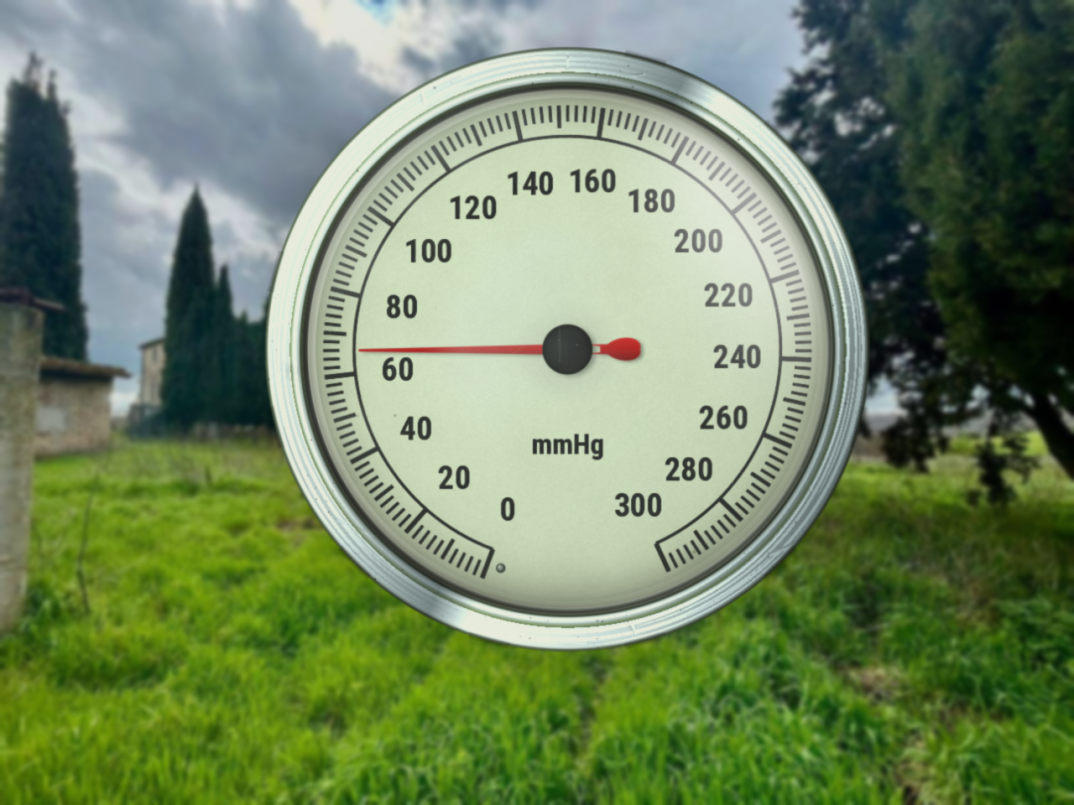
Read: 66; mmHg
